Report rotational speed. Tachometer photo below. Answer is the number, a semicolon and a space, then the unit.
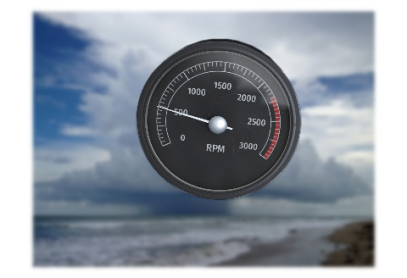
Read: 500; rpm
